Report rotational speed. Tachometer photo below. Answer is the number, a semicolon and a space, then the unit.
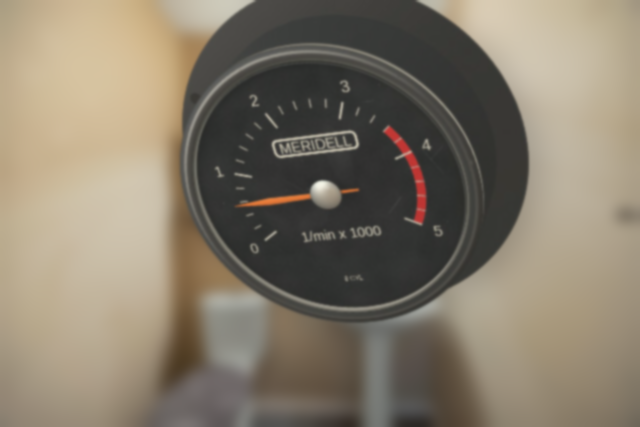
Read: 600; rpm
